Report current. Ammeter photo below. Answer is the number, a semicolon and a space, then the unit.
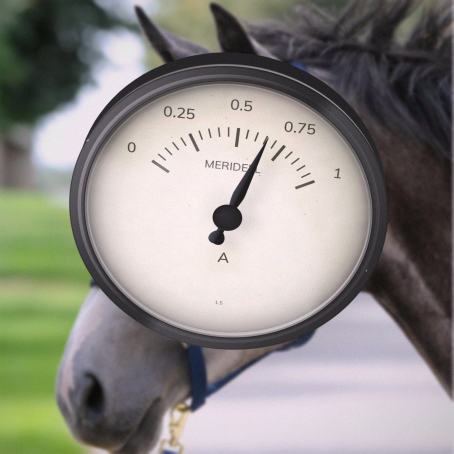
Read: 0.65; A
